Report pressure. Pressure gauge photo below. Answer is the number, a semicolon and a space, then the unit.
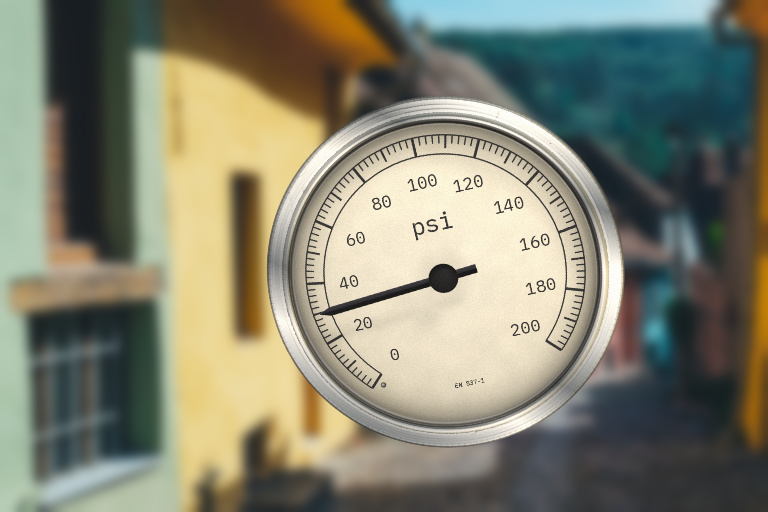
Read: 30; psi
